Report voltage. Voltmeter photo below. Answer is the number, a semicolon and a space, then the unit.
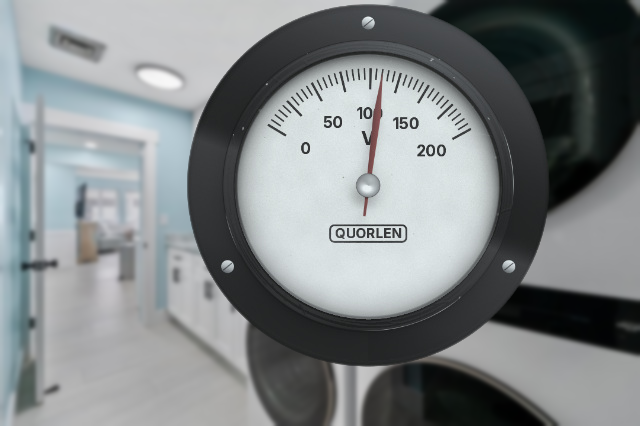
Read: 110; V
